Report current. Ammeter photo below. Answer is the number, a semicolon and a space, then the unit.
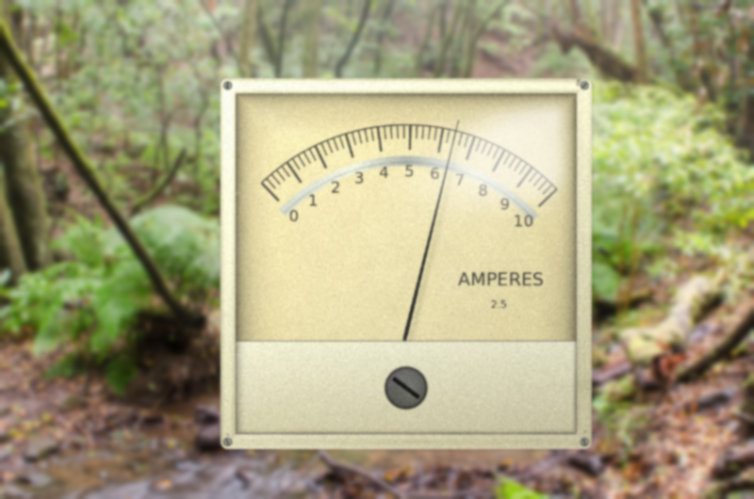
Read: 6.4; A
